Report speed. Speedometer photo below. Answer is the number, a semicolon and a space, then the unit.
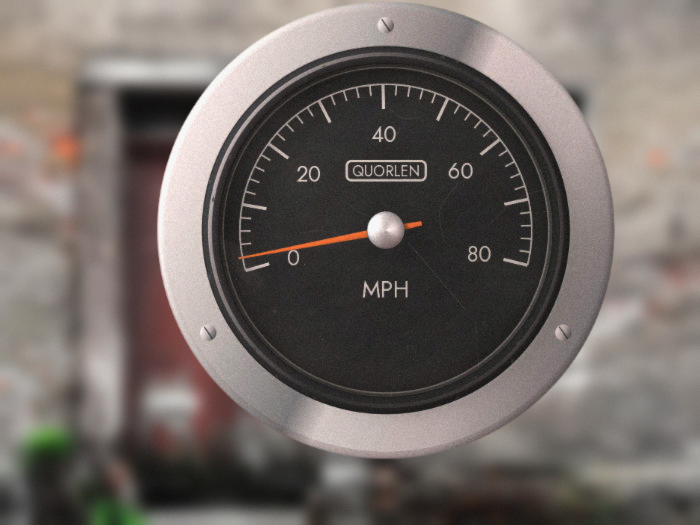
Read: 2; mph
